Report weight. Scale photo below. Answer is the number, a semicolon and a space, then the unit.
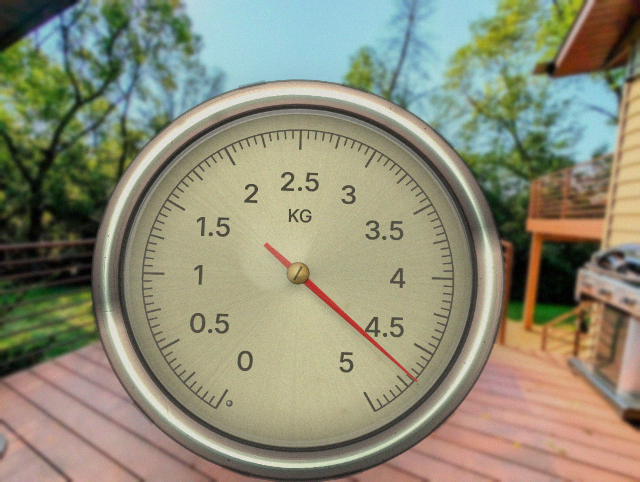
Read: 4.7; kg
